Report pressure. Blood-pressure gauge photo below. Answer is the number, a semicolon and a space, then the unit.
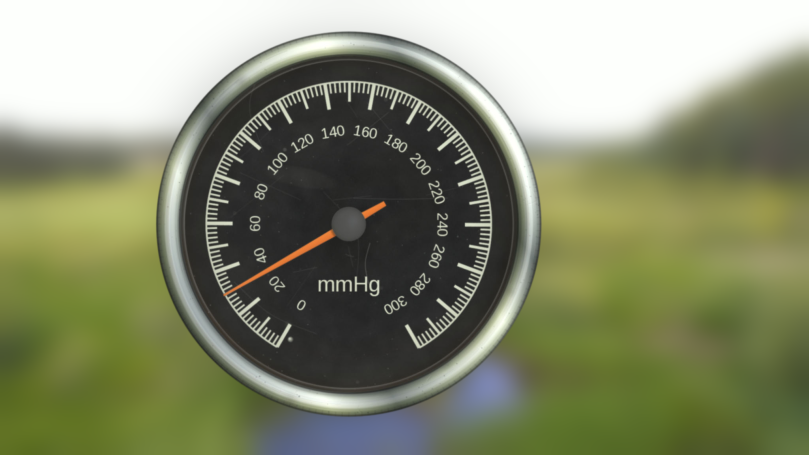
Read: 30; mmHg
